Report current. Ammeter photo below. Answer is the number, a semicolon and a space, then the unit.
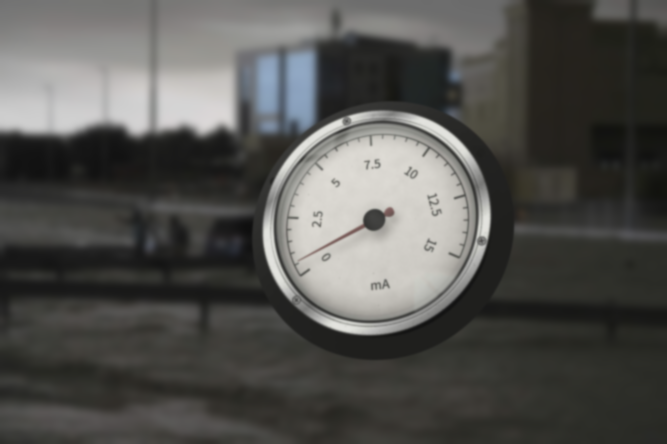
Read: 0.5; mA
